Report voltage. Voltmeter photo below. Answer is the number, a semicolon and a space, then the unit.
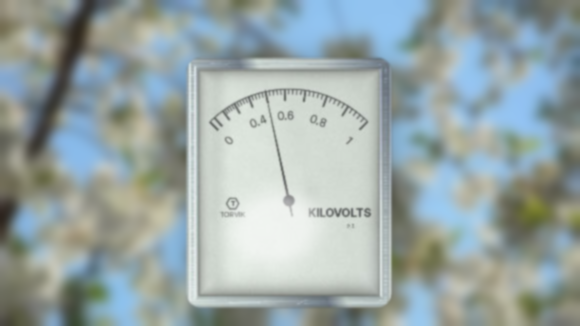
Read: 0.5; kV
